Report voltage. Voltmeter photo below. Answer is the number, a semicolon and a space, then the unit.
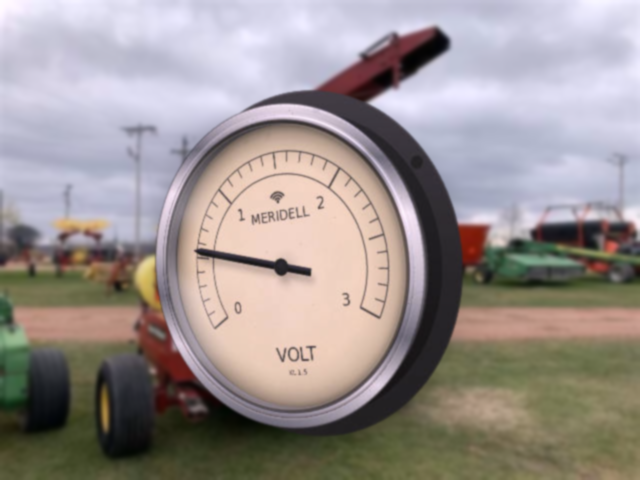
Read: 0.55; V
